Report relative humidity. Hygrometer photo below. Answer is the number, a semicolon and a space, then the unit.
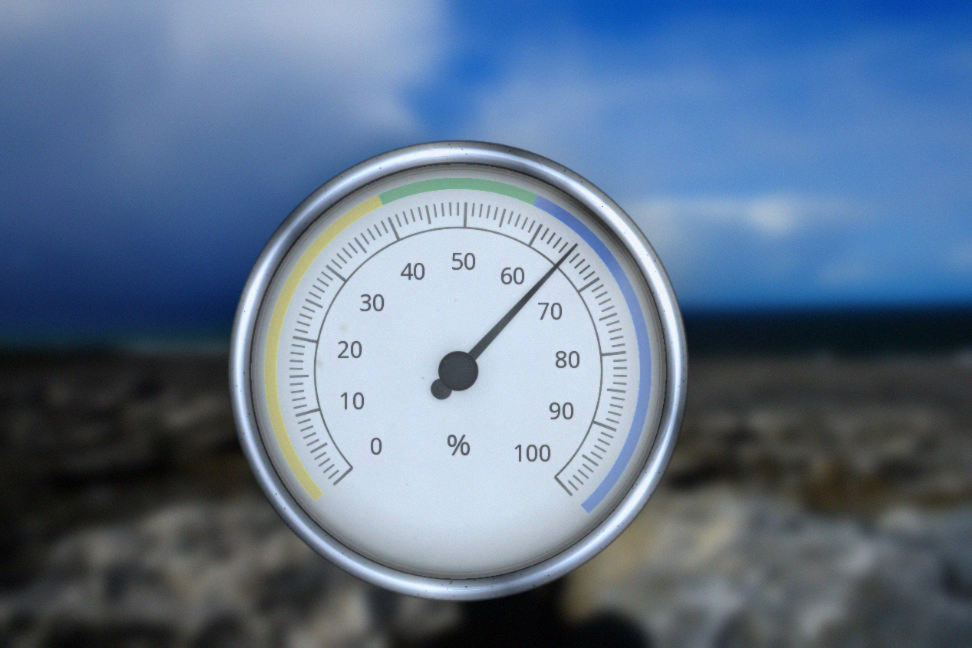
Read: 65; %
